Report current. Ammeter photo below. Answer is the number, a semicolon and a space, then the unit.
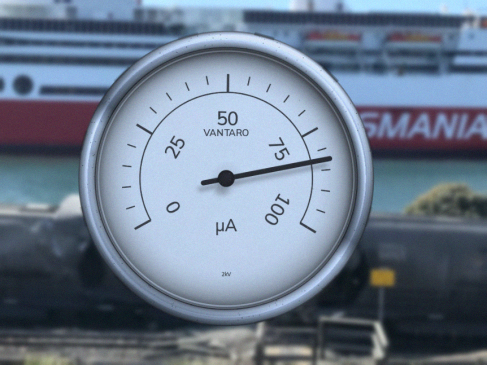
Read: 82.5; µA
